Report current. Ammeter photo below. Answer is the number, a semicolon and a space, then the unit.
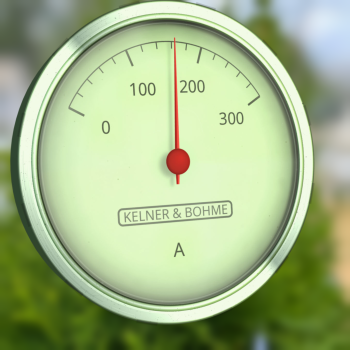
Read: 160; A
